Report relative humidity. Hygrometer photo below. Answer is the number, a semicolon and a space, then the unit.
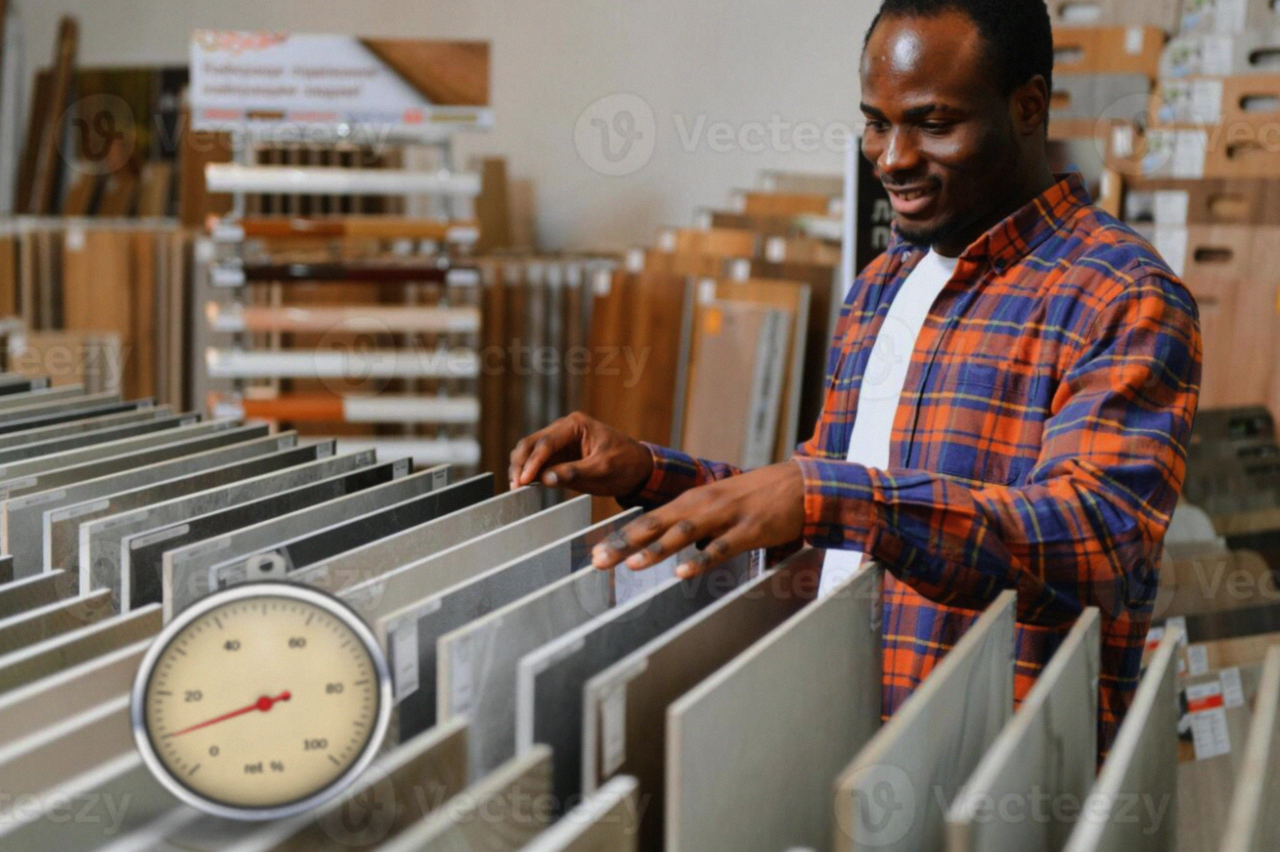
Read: 10; %
